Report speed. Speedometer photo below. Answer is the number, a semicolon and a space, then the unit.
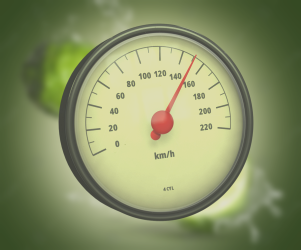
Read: 150; km/h
